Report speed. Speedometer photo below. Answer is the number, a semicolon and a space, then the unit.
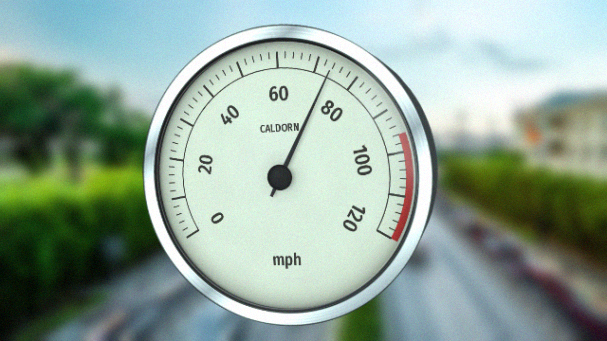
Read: 74; mph
